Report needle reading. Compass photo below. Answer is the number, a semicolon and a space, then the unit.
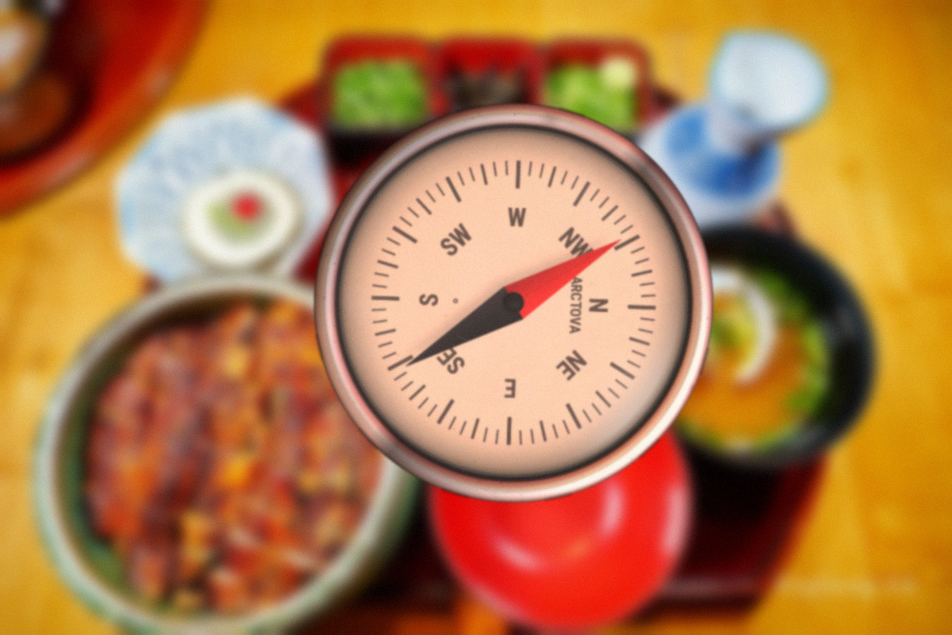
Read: 327.5; °
